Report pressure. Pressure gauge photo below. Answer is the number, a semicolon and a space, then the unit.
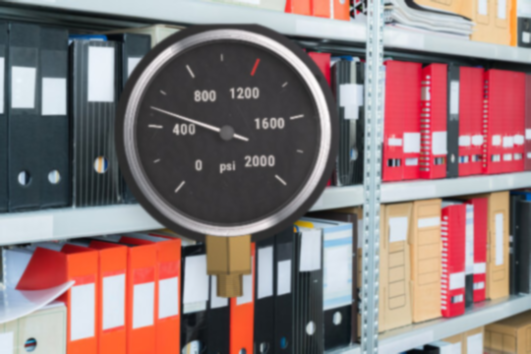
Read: 500; psi
